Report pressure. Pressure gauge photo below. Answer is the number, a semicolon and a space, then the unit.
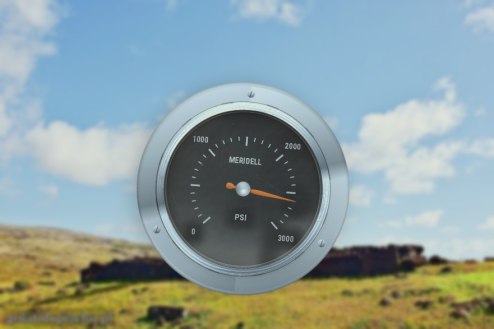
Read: 2600; psi
